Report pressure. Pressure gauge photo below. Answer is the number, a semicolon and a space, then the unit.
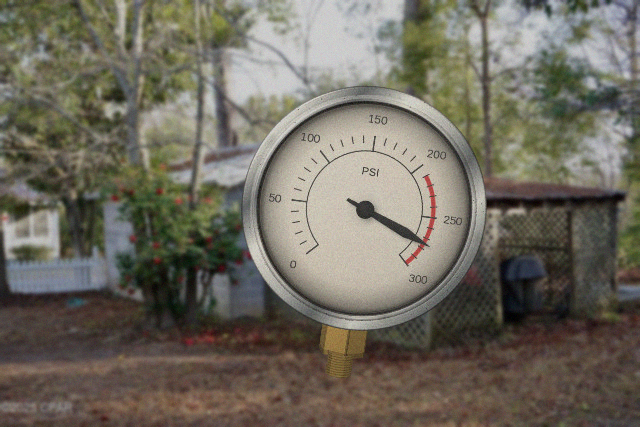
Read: 275; psi
